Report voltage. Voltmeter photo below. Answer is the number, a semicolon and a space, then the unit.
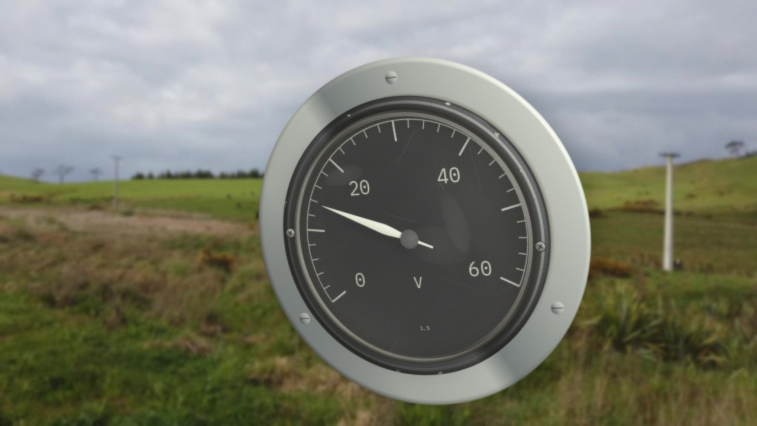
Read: 14; V
